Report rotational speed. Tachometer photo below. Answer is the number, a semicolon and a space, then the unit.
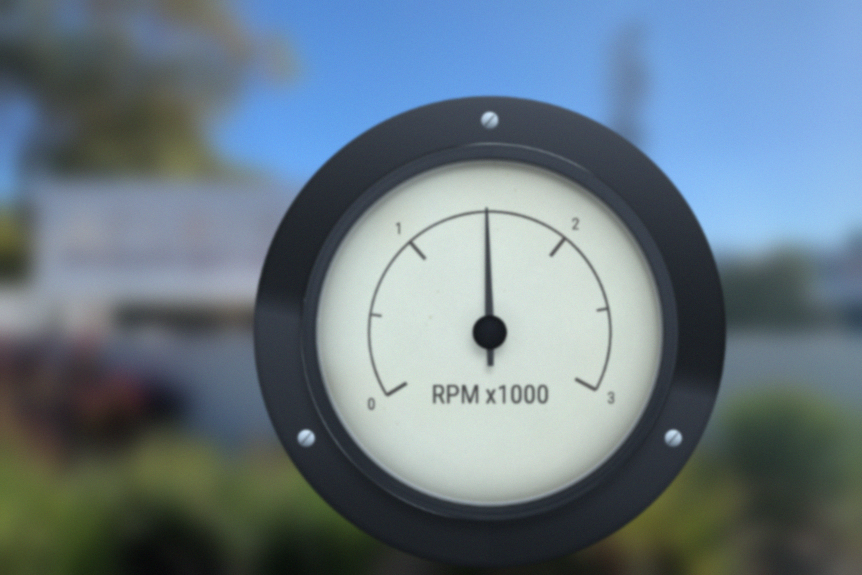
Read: 1500; rpm
